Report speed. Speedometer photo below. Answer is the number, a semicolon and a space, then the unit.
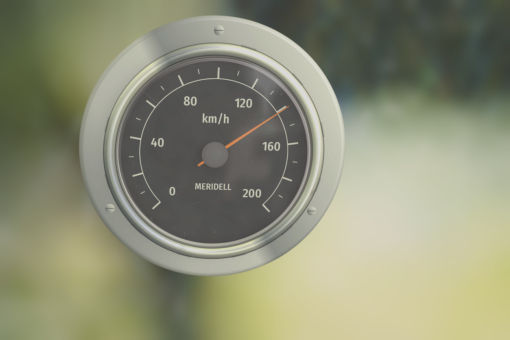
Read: 140; km/h
